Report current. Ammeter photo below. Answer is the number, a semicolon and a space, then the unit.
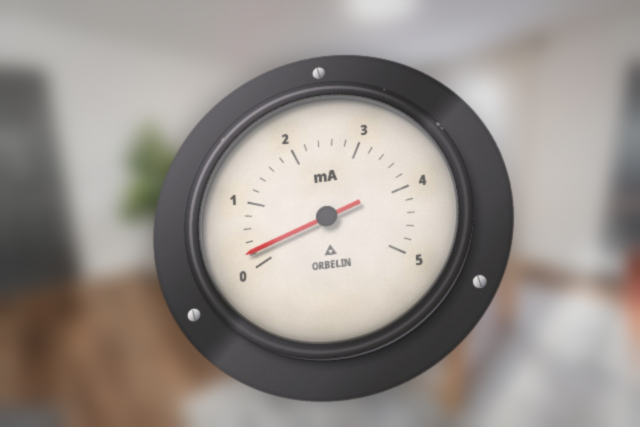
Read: 0.2; mA
